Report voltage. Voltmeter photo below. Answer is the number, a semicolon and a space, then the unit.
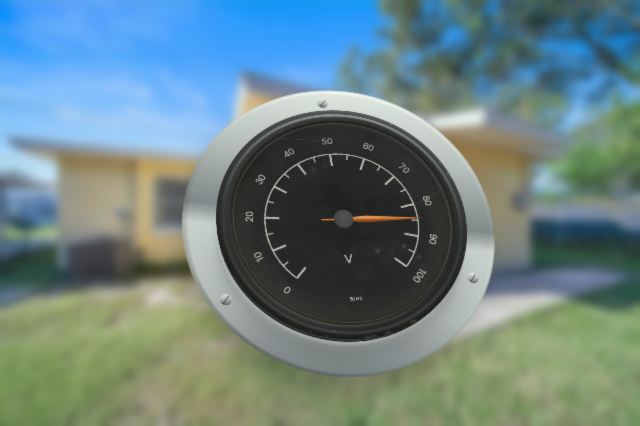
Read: 85; V
